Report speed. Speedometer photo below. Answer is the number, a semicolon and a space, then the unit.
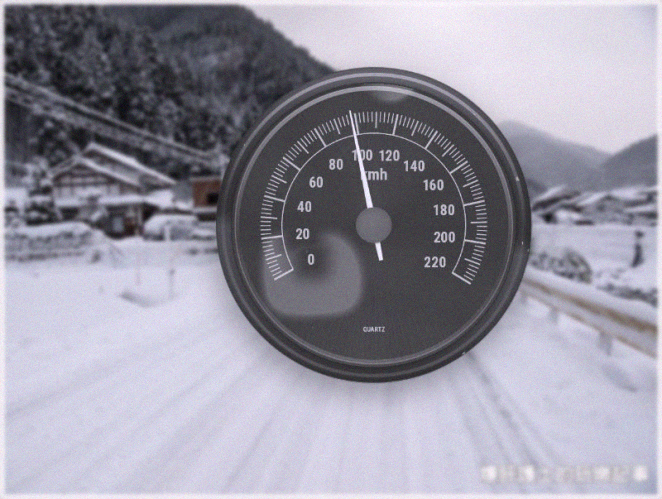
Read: 98; km/h
